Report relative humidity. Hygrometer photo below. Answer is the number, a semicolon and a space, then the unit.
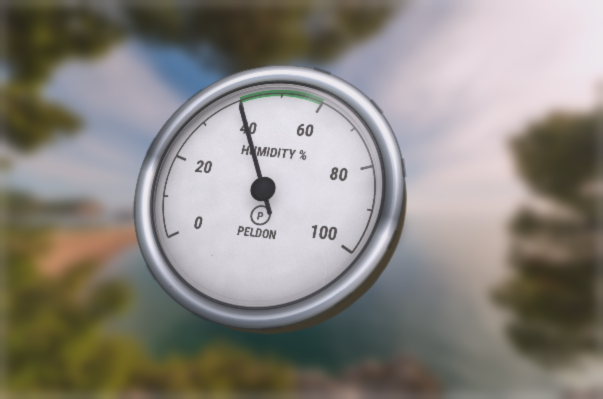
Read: 40; %
